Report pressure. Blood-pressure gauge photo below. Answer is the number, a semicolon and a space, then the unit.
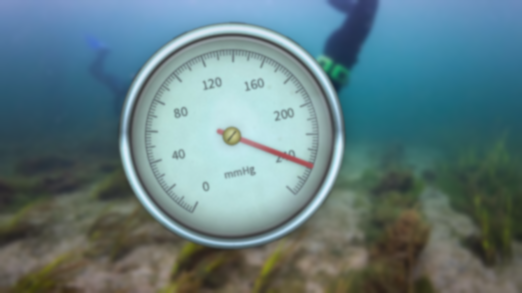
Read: 240; mmHg
